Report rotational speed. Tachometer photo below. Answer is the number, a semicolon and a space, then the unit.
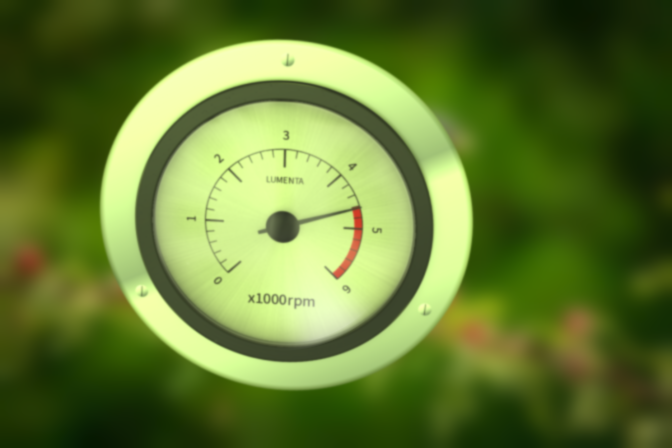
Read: 4600; rpm
